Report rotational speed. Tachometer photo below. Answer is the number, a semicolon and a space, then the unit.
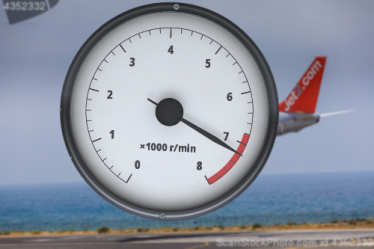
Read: 7200; rpm
